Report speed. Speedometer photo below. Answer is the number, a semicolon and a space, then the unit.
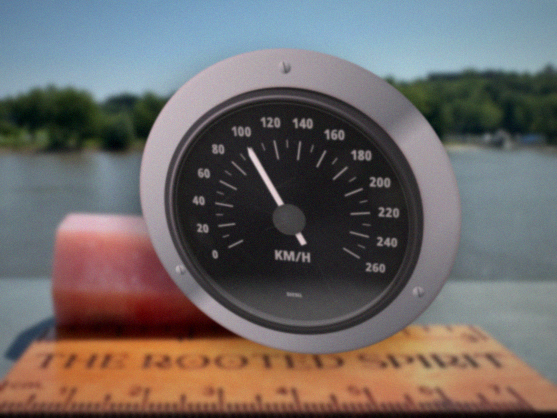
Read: 100; km/h
